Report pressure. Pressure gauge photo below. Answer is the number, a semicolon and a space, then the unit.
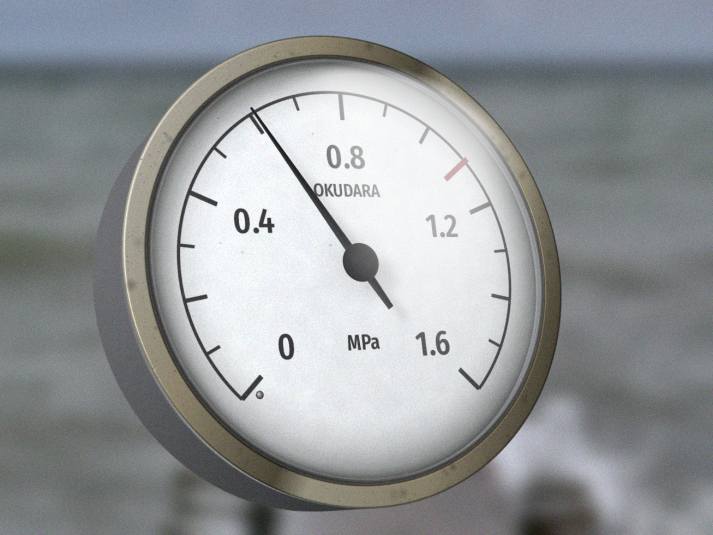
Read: 0.6; MPa
